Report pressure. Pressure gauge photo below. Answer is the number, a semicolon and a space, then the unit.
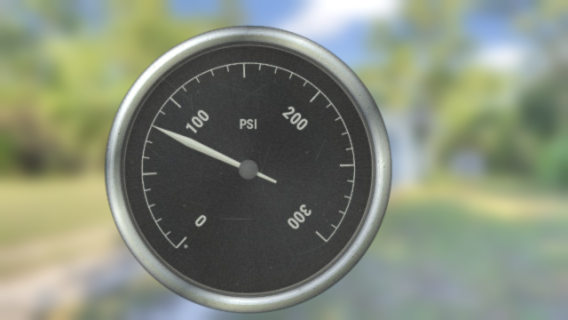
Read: 80; psi
